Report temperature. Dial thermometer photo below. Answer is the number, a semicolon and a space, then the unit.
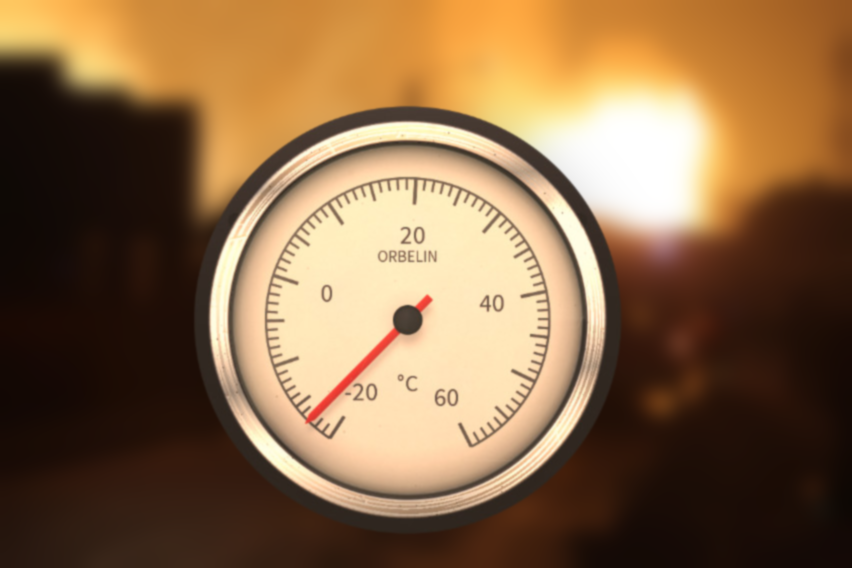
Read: -17; °C
